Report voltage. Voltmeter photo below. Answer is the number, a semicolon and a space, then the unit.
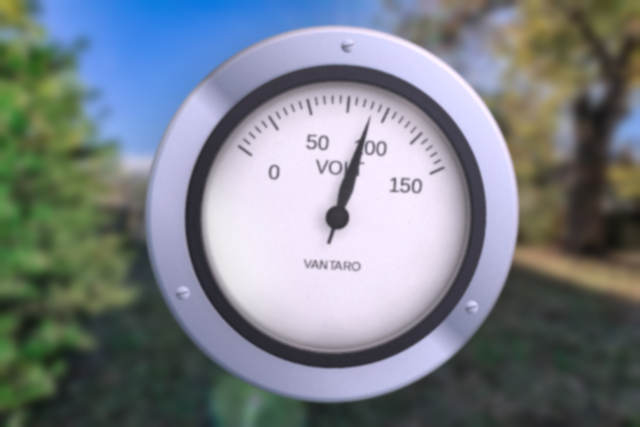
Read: 90; V
